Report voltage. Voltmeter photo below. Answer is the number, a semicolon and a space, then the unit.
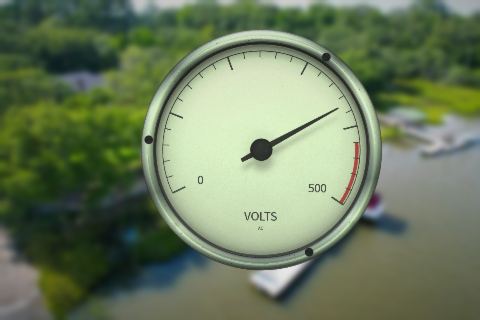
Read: 370; V
